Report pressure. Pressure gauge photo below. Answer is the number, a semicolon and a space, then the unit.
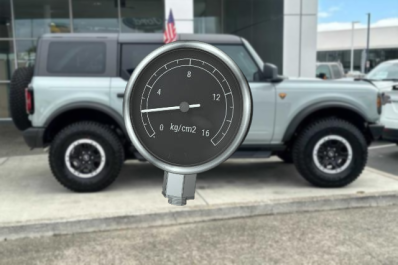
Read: 2; kg/cm²
